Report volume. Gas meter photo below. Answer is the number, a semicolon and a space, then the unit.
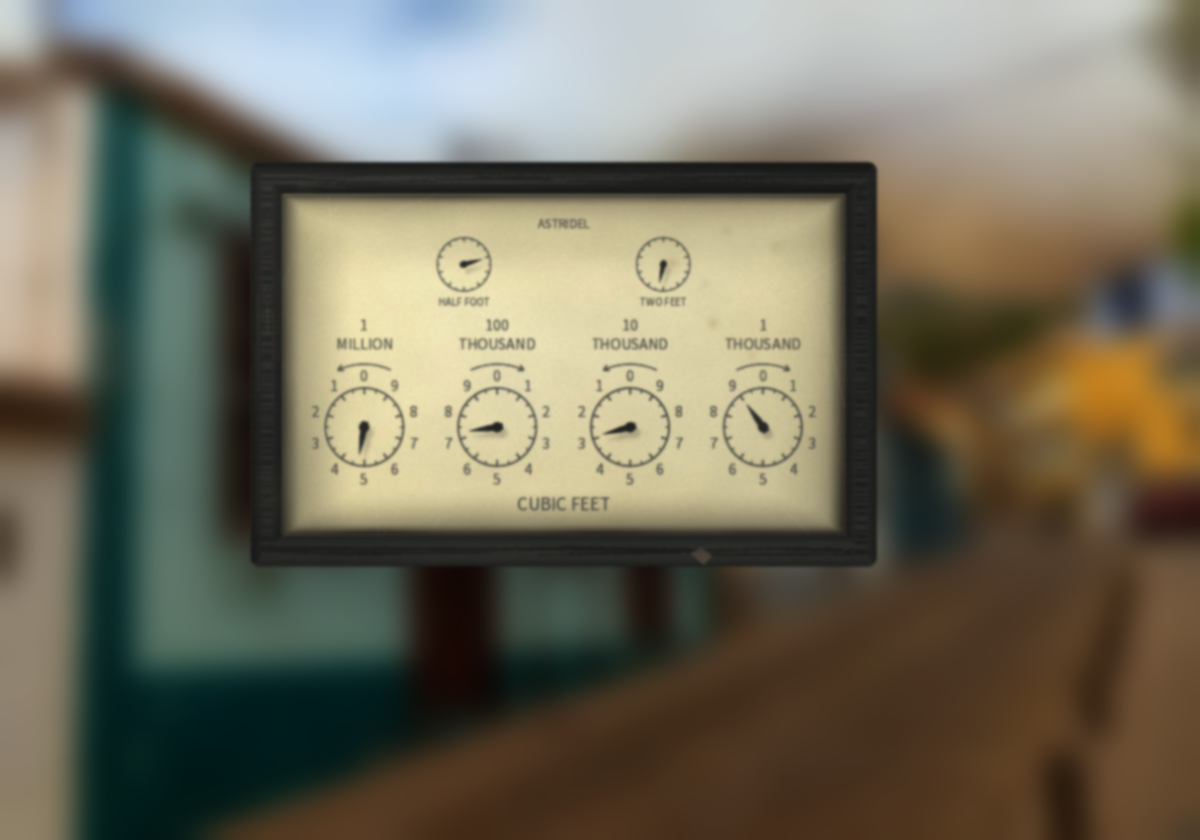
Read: 472900; ft³
